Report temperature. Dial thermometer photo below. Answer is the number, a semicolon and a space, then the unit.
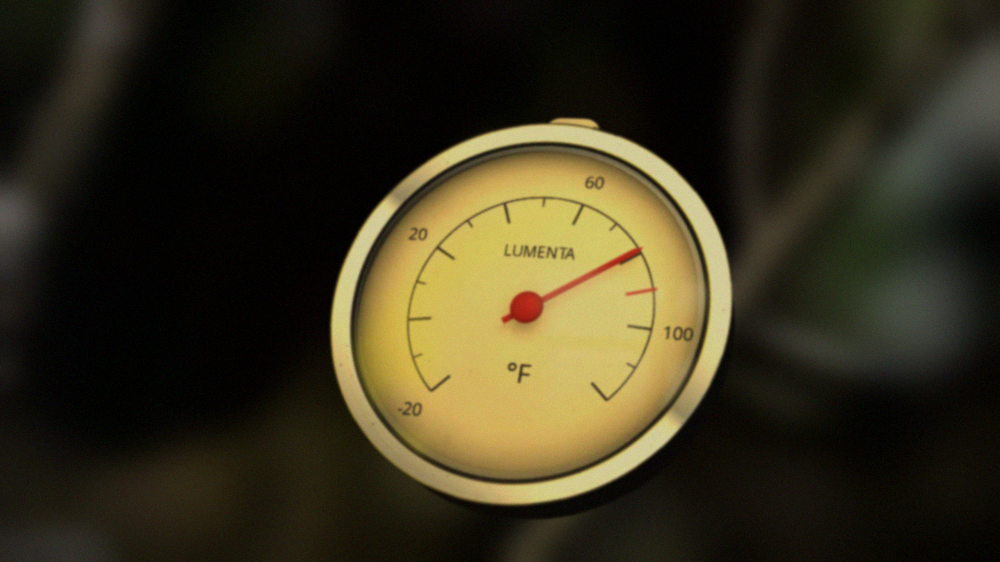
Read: 80; °F
